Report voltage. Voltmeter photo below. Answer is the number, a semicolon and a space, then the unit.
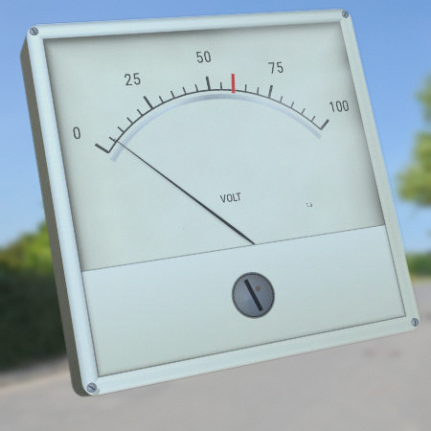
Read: 5; V
